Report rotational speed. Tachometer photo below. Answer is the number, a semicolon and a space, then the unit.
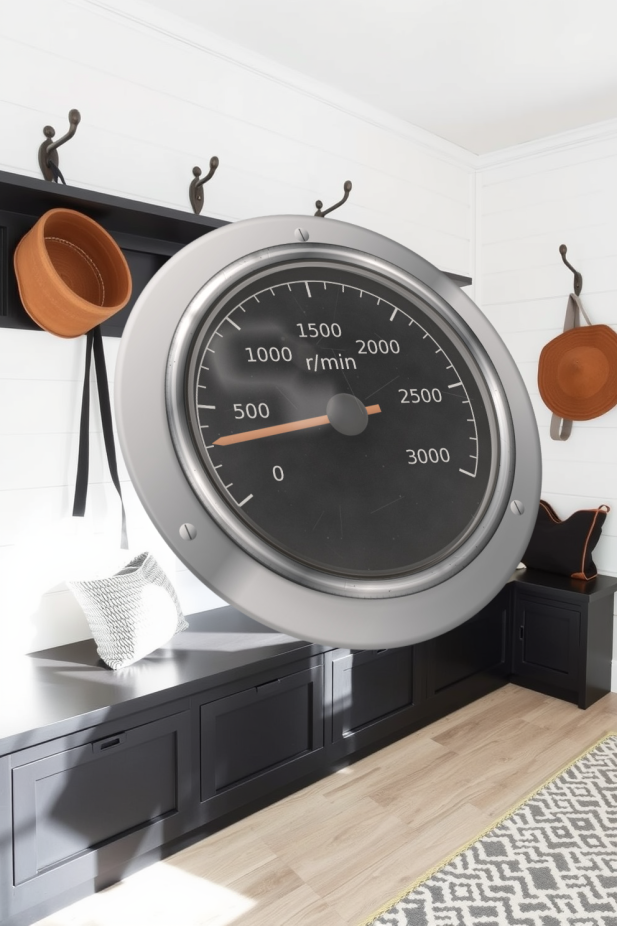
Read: 300; rpm
